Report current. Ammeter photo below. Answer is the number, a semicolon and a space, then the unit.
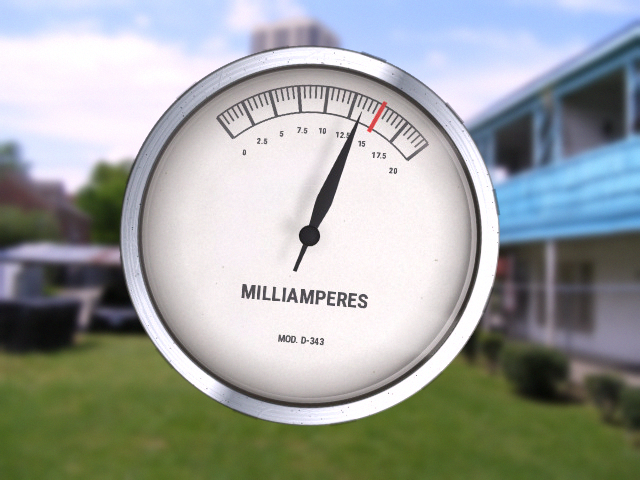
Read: 13.5; mA
